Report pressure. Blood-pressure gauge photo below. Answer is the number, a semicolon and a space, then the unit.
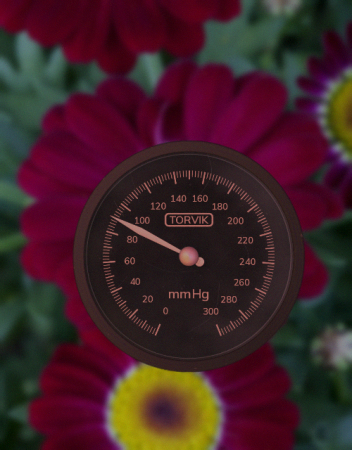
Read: 90; mmHg
